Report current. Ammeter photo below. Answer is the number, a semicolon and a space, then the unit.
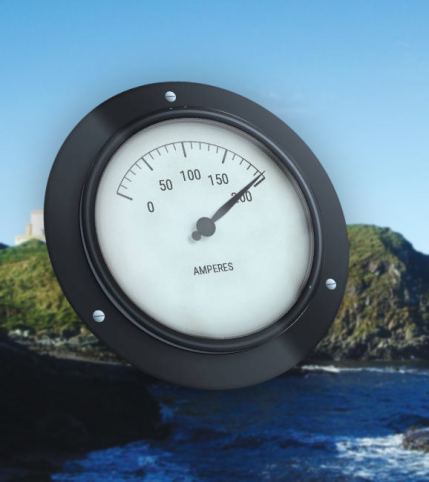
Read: 195; A
